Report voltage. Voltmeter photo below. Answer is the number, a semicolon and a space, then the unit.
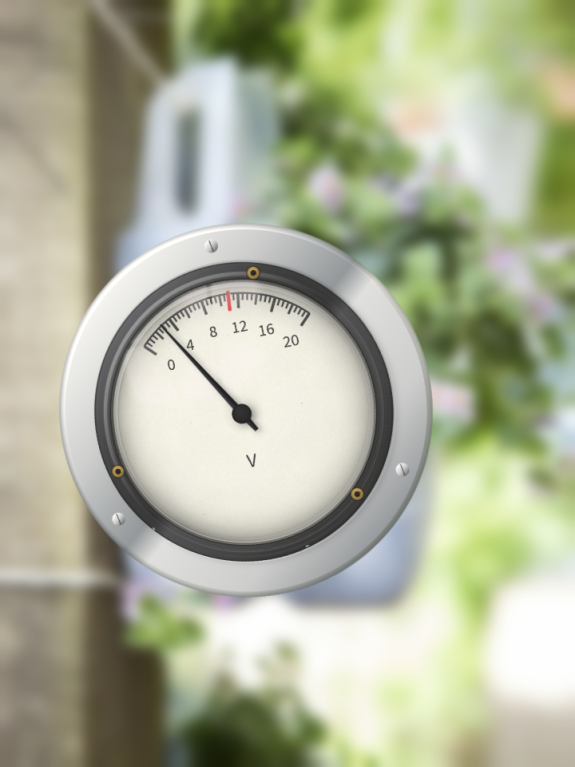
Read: 3; V
